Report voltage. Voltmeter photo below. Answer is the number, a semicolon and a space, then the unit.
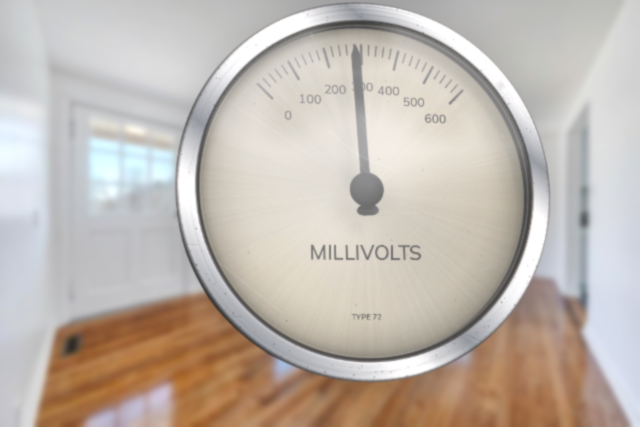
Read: 280; mV
